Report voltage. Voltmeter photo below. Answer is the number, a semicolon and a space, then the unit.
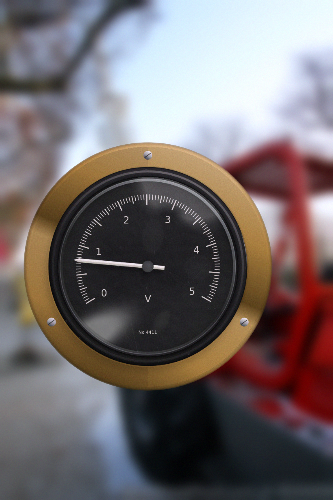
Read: 0.75; V
